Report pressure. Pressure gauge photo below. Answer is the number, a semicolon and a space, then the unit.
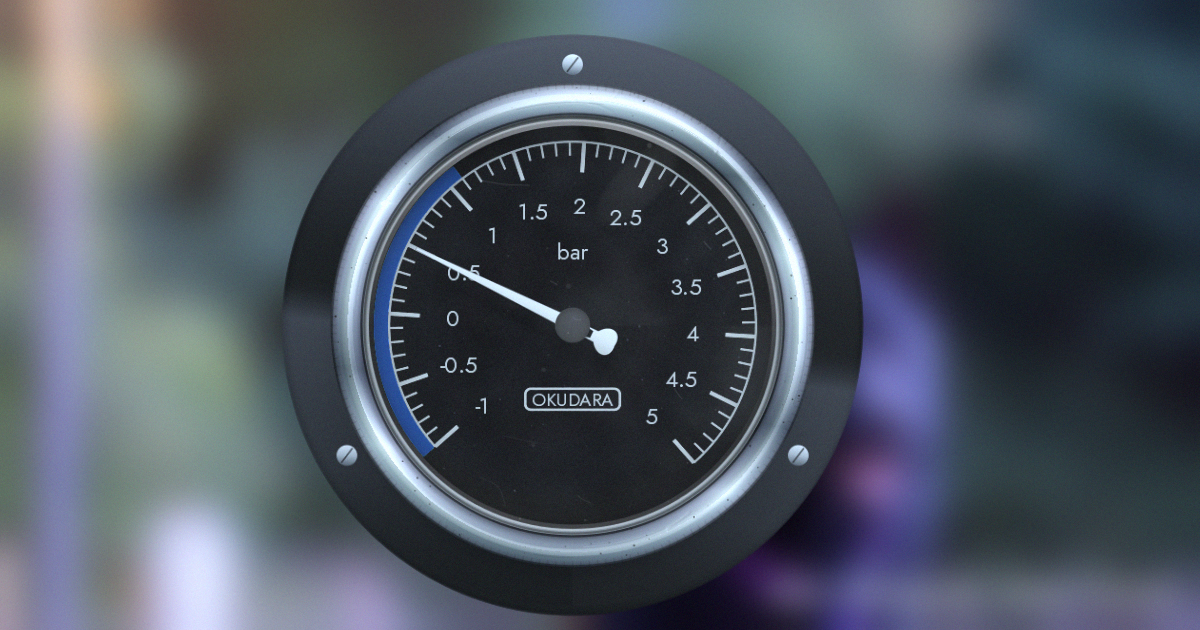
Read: 0.5; bar
